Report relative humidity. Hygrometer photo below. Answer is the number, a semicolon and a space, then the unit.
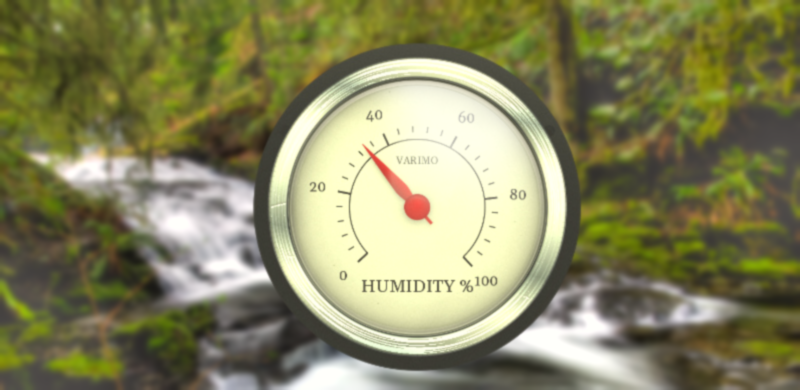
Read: 34; %
